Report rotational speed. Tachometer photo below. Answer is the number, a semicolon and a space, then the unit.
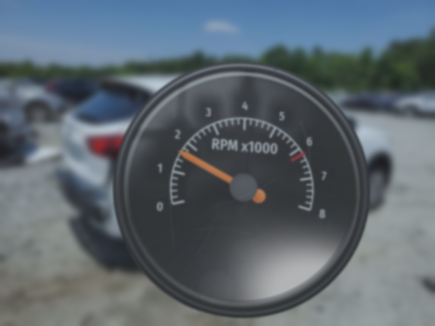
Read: 1600; rpm
